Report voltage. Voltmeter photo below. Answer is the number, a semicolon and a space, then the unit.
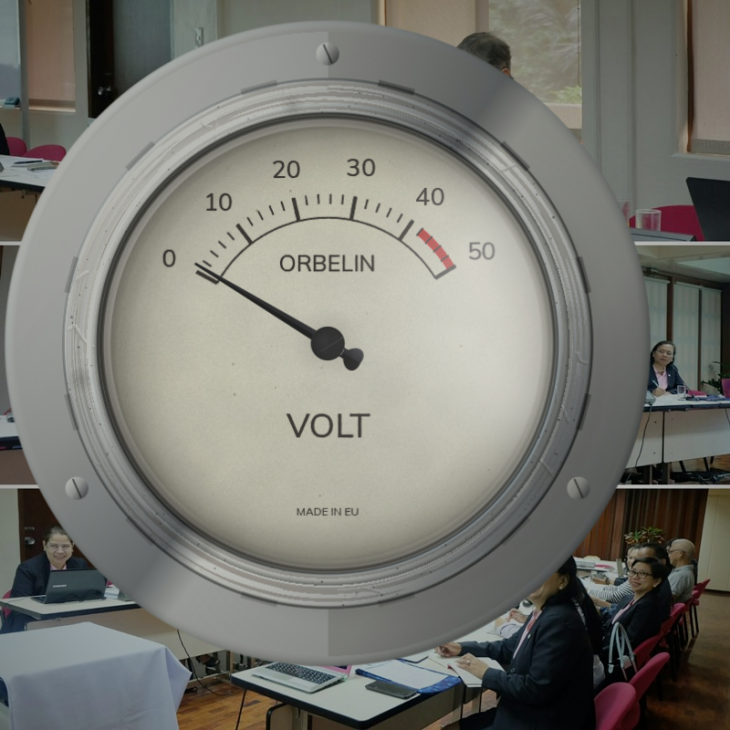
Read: 1; V
